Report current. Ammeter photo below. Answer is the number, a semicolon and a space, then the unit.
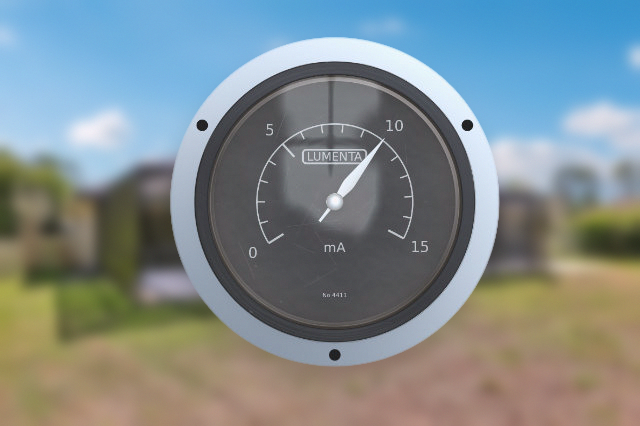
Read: 10; mA
